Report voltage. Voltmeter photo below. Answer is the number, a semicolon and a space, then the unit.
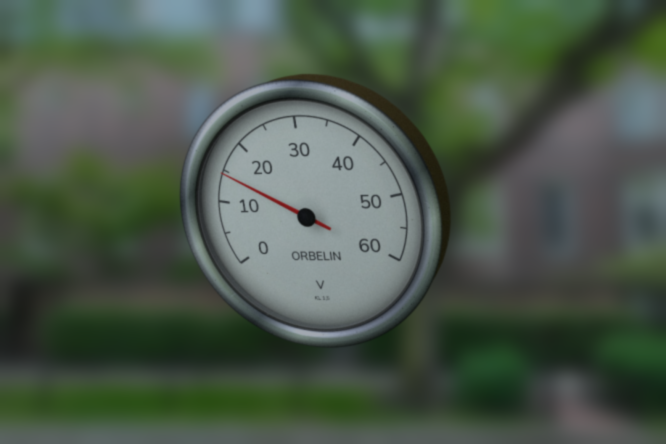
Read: 15; V
